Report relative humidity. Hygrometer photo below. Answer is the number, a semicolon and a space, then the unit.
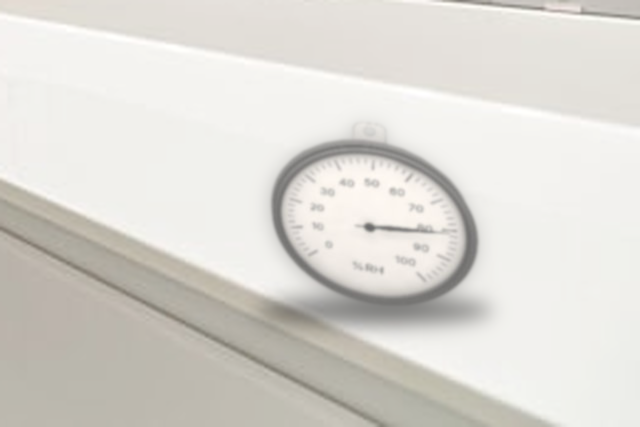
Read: 80; %
